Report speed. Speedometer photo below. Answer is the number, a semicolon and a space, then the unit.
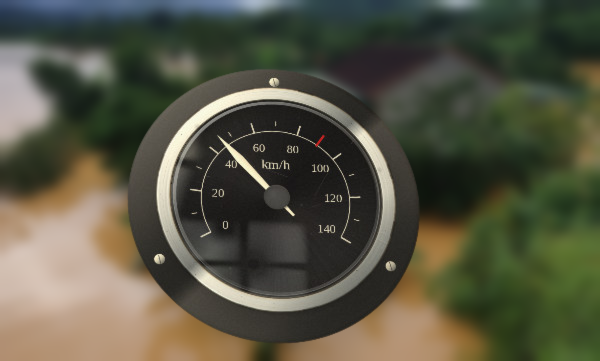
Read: 45; km/h
